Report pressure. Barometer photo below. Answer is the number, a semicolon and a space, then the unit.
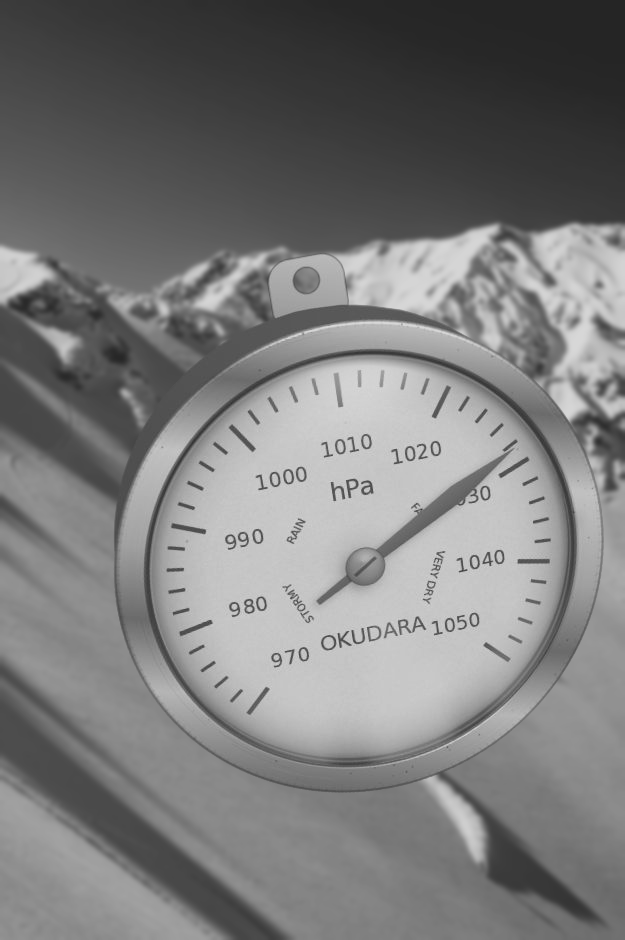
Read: 1028; hPa
